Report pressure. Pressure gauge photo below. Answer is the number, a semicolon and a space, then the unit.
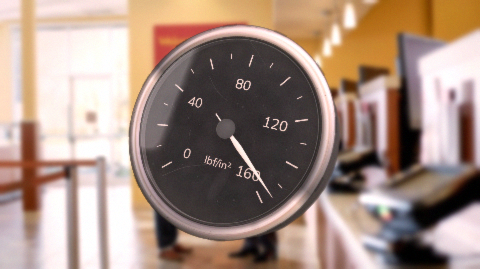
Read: 155; psi
